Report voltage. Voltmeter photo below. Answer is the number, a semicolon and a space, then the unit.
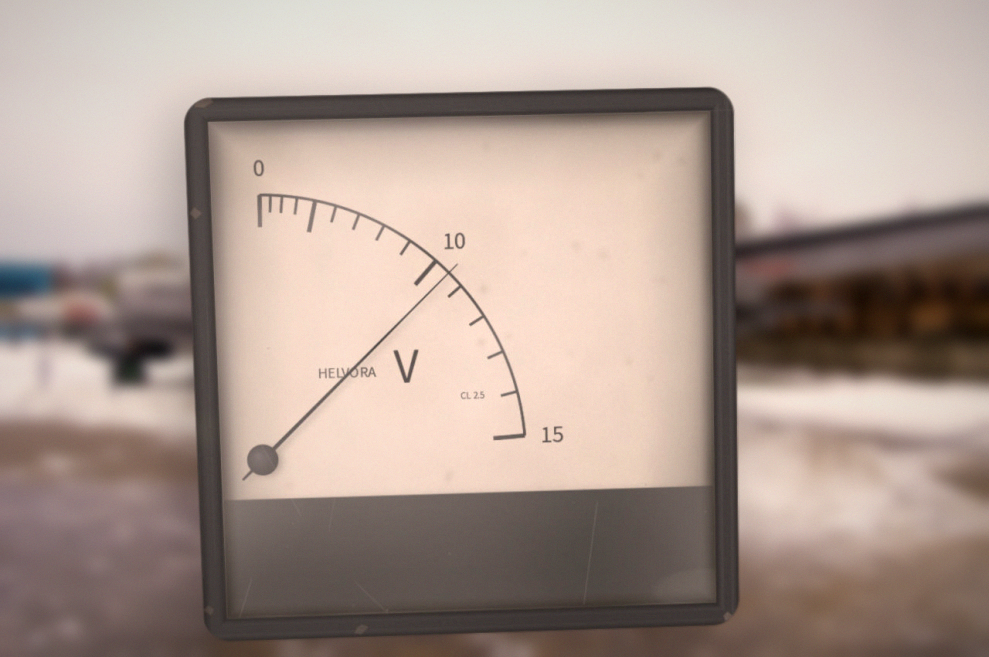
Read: 10.5; V
